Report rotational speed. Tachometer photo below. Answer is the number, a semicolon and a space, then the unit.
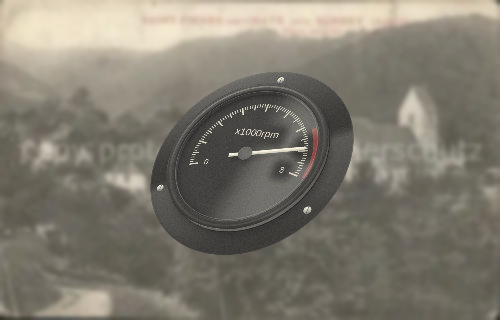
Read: 7000; rpm
